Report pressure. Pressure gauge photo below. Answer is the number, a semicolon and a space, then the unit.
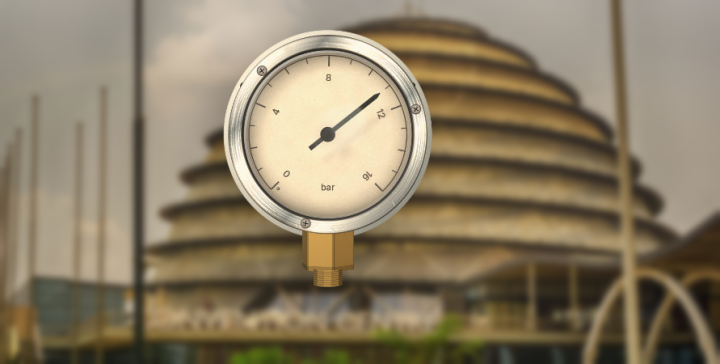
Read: 11; bar
